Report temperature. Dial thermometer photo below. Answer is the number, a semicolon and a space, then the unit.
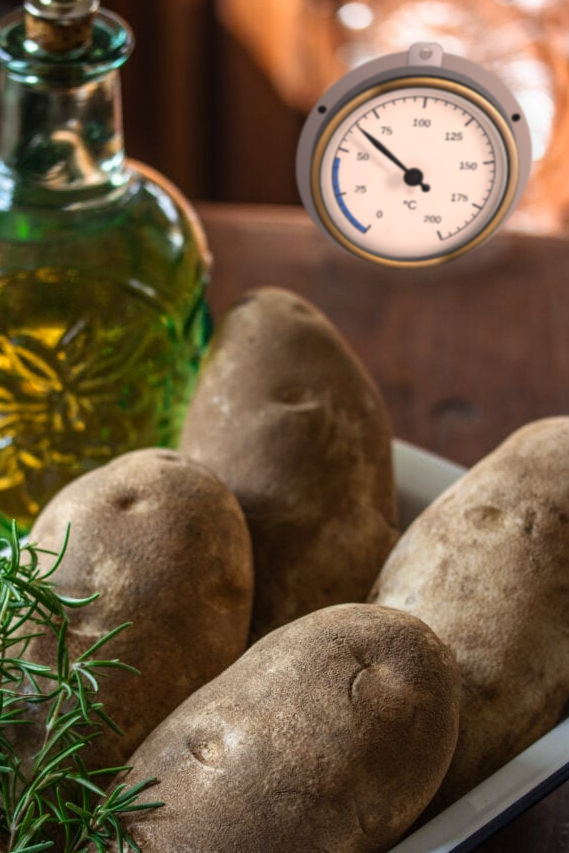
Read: 65; °C
